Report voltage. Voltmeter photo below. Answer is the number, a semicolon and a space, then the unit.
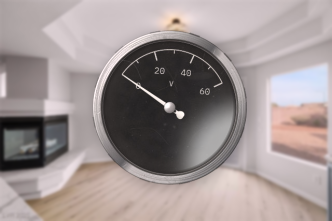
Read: 0; V
